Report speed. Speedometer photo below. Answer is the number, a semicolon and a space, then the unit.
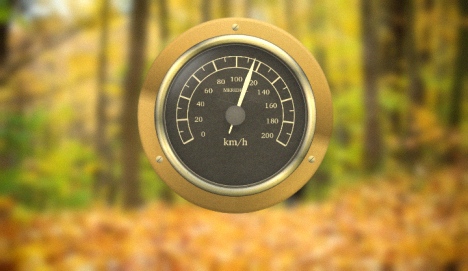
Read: 115; km/h
